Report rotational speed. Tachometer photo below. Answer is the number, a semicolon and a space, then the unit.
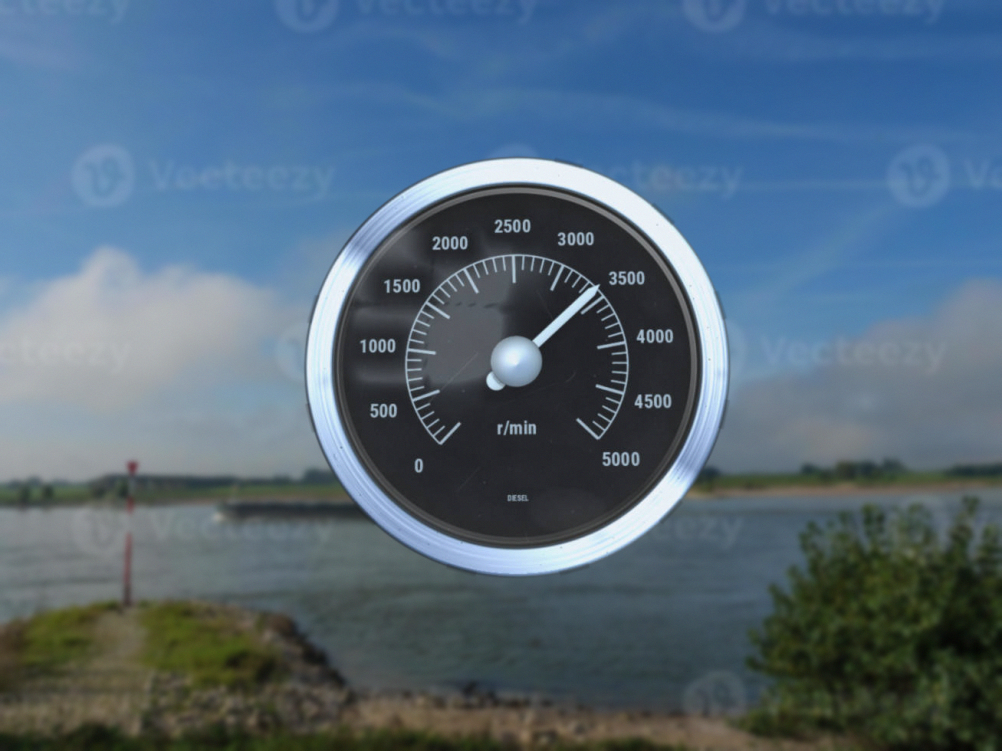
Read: 3400; rpm
